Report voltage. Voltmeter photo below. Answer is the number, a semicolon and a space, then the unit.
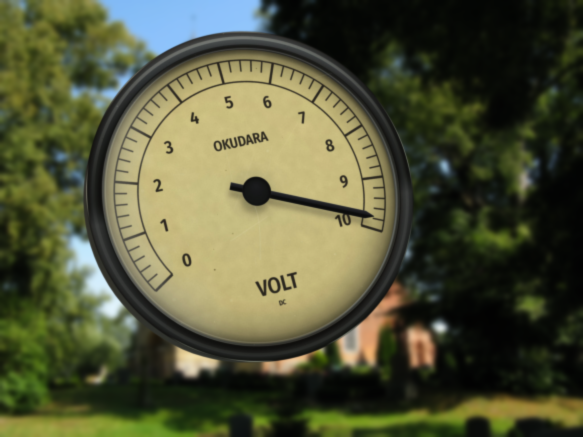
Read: 9.8; V
